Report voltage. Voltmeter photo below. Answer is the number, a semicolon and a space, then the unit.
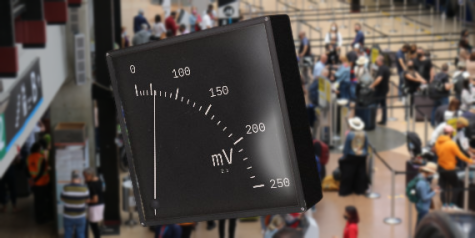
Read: 60; mV
